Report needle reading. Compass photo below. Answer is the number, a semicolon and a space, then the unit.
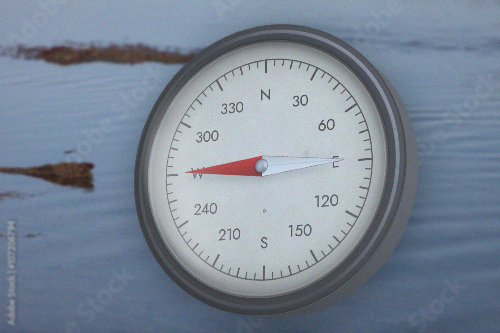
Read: 270; °
